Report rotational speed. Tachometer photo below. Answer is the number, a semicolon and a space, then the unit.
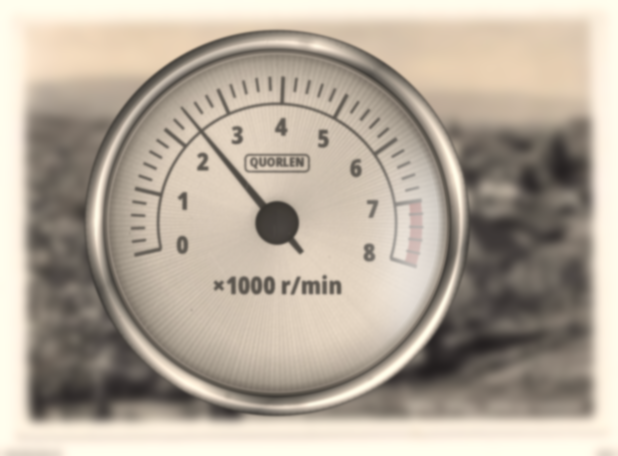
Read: 2400; rpm
